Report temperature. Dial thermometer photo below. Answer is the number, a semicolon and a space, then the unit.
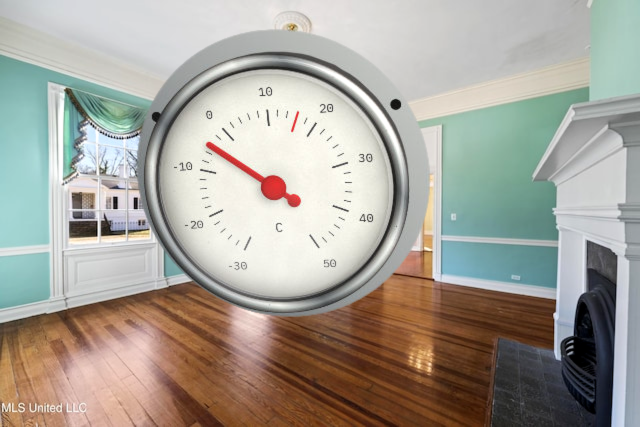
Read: -4; °C
